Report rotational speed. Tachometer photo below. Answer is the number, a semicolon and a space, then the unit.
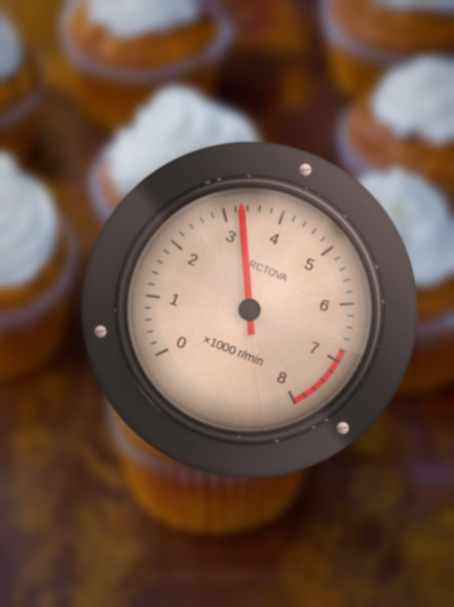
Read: 3300; rpm
